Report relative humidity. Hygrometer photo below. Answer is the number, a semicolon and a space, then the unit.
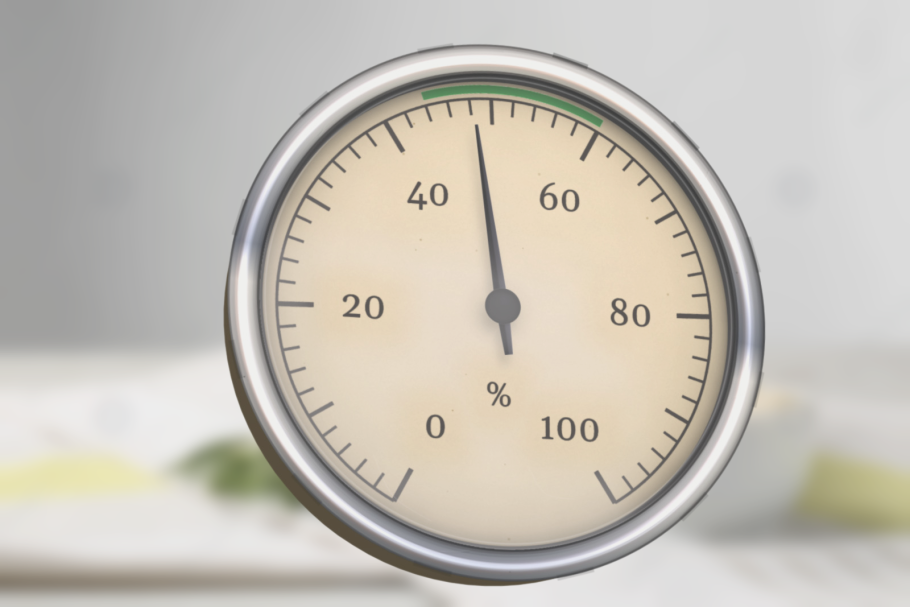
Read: 48; %
